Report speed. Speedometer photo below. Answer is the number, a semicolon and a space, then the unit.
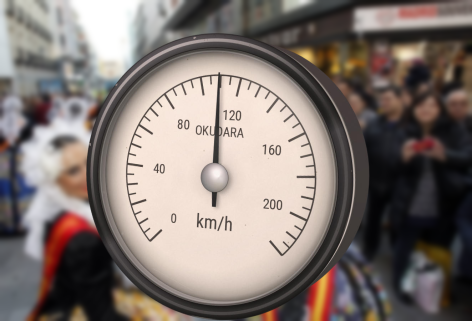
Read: 110; km/h
